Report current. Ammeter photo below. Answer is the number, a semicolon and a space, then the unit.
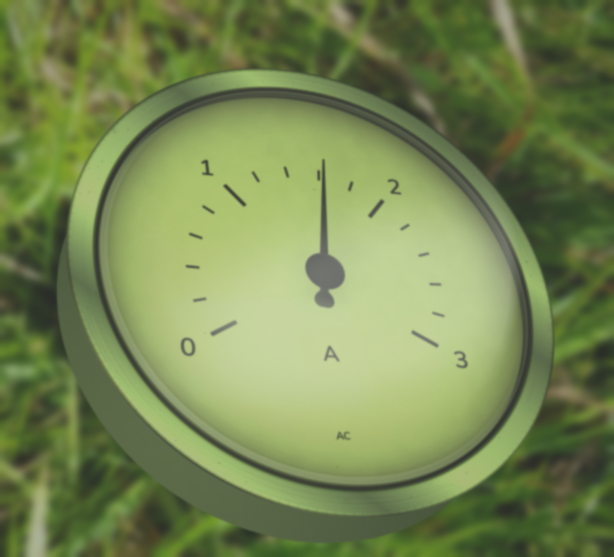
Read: 1.6; A
